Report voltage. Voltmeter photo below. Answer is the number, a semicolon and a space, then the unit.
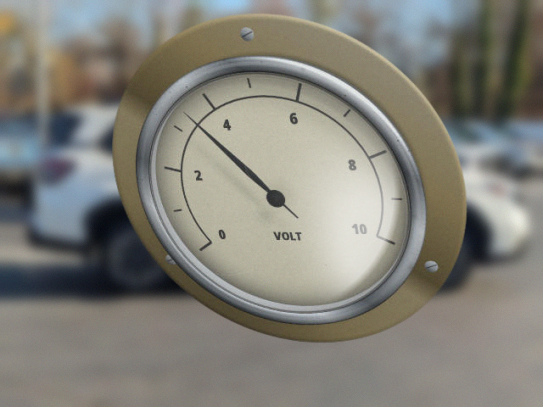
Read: 3.5; V
